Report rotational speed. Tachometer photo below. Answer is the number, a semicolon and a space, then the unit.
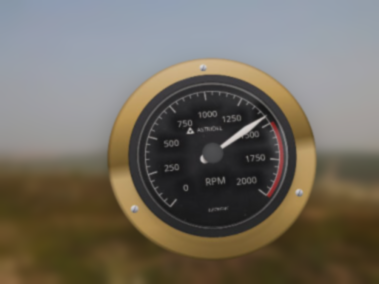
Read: 1450; rpm
